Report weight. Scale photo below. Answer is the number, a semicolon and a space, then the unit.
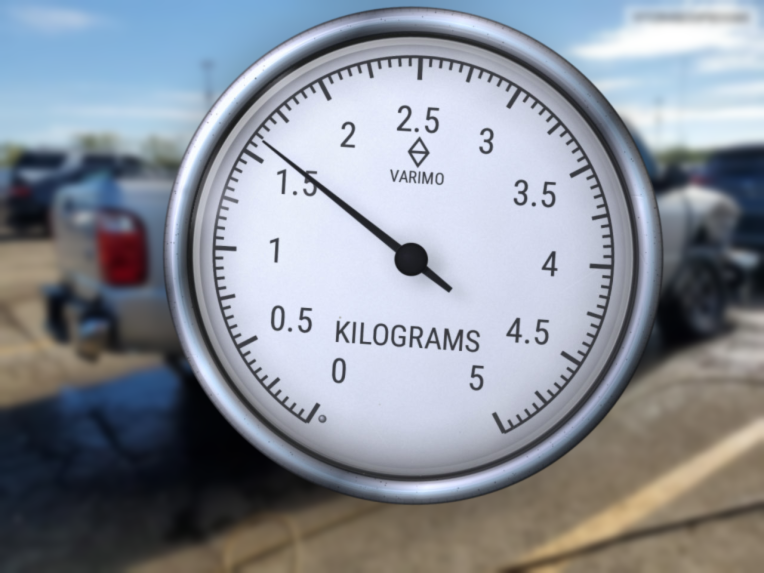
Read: 1.6; kg
